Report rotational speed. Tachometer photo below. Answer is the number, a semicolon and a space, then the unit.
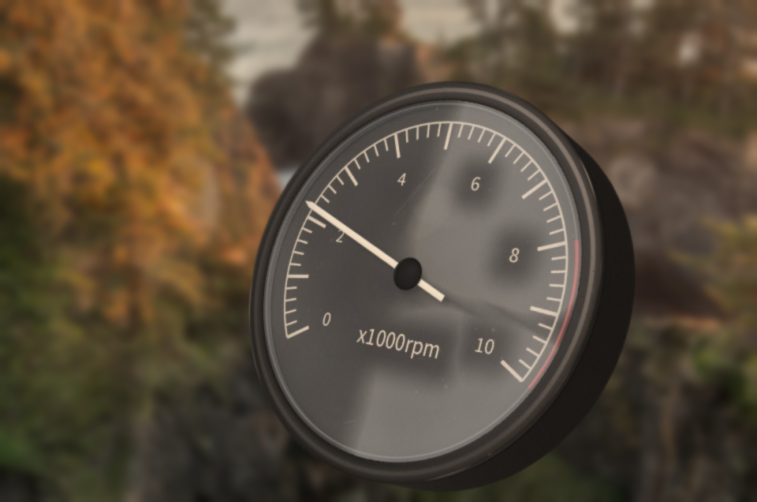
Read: 2200; rpm
